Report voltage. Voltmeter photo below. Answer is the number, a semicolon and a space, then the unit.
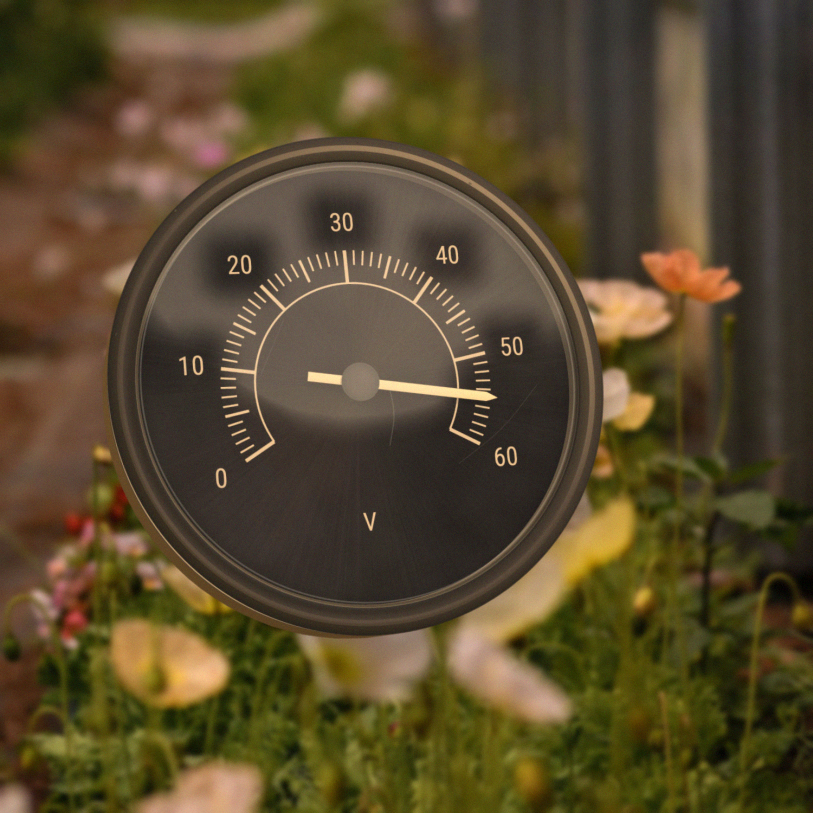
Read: 55; V
